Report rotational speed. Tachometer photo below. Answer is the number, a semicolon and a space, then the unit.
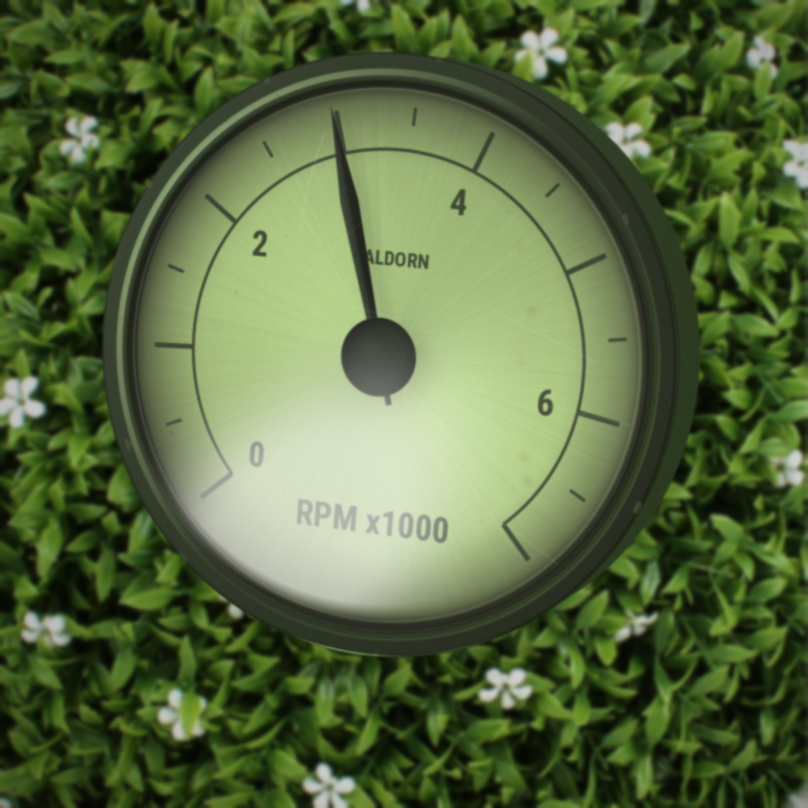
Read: 3000; rpm
